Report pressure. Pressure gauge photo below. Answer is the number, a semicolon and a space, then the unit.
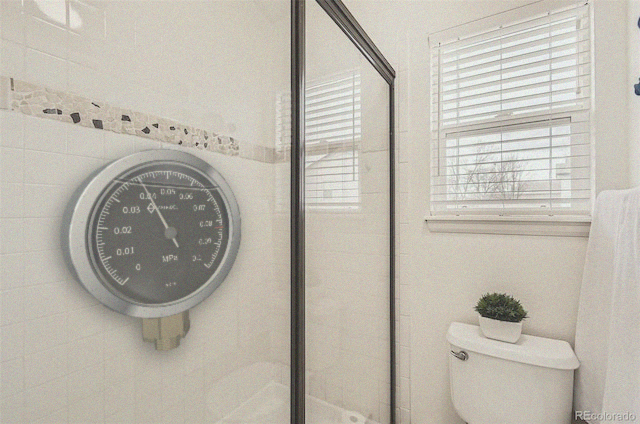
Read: 0.04; MPa
